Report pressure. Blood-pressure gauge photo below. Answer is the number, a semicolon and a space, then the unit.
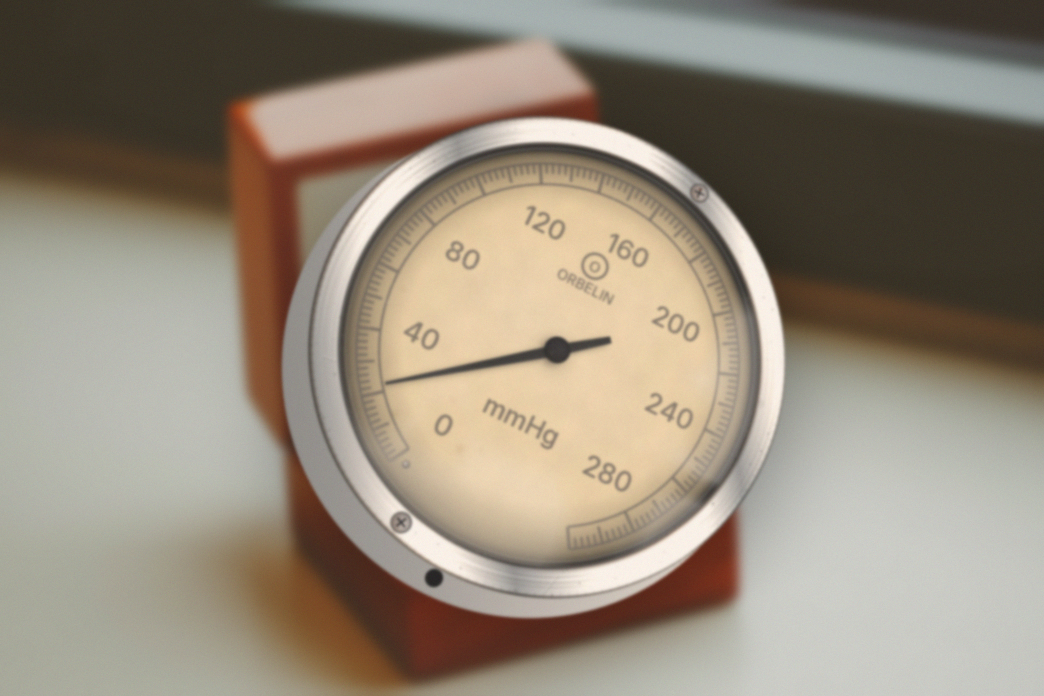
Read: 22; mmHg
